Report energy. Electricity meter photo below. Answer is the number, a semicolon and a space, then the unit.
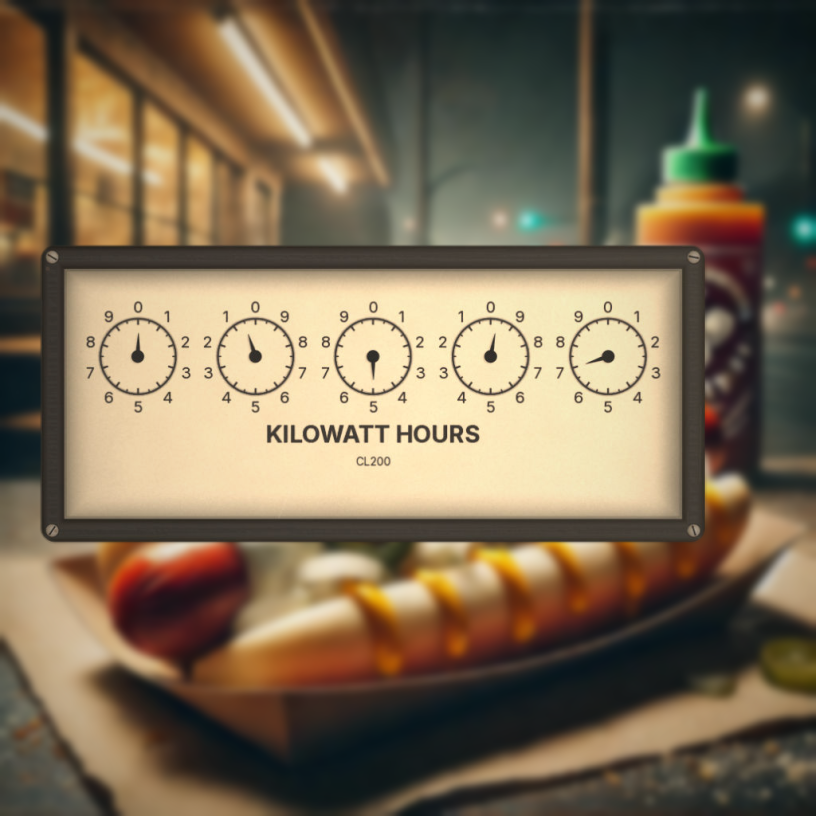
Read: 497; kWh
